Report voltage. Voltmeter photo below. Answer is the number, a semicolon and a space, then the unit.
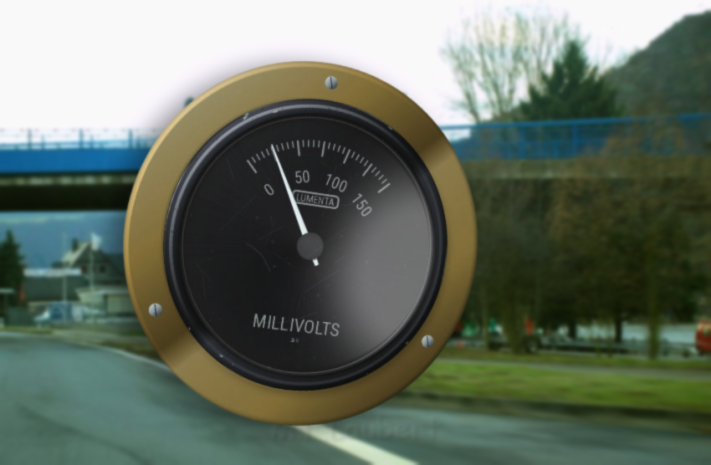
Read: 25; mV
